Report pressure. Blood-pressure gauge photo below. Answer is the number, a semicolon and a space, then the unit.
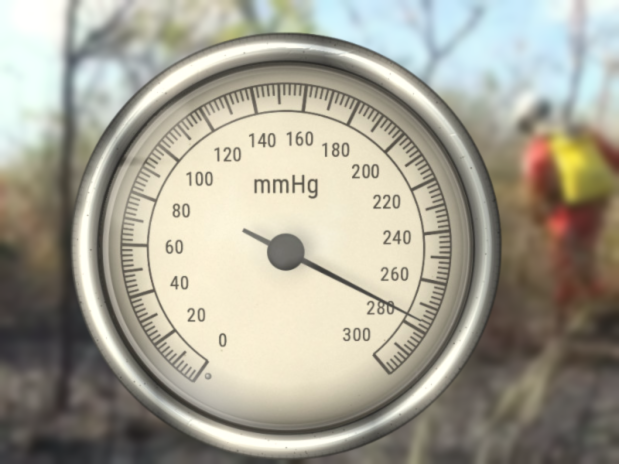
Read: 276; mmHg
